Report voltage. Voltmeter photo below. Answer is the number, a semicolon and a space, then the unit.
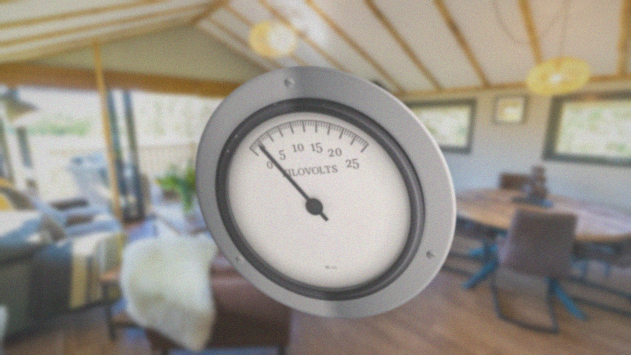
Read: 2.5; kV
